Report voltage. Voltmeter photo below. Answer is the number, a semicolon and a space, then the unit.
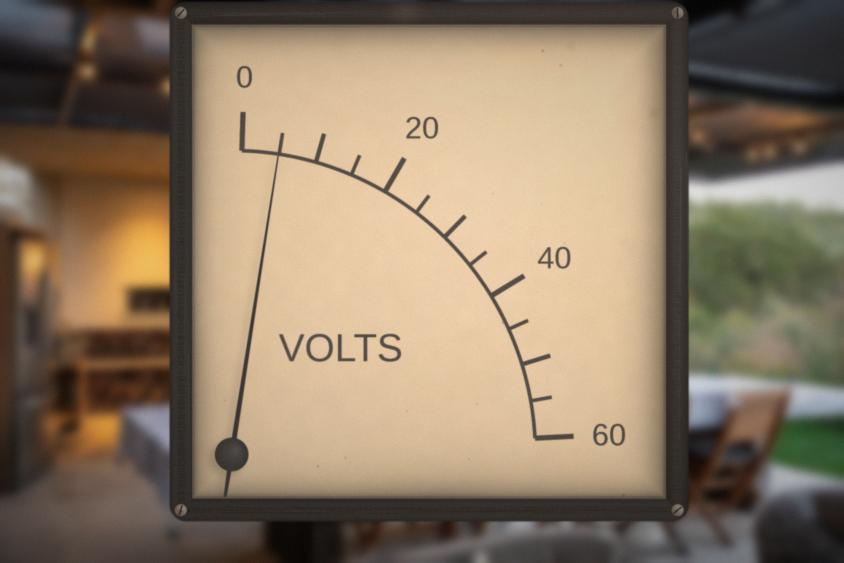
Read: 5; V
